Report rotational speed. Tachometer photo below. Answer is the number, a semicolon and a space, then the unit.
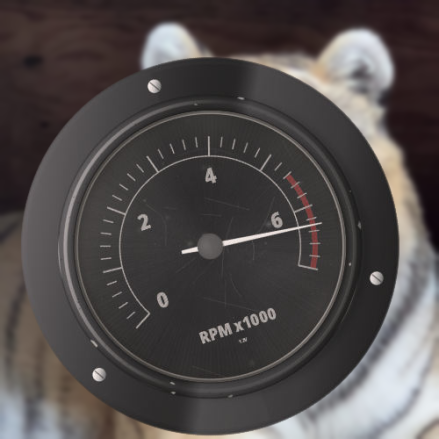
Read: 6300; rpm
